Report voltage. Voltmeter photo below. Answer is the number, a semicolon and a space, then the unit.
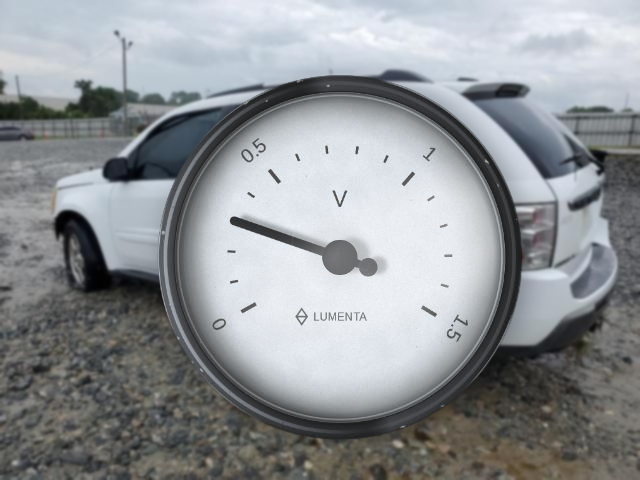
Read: 0.3; V
